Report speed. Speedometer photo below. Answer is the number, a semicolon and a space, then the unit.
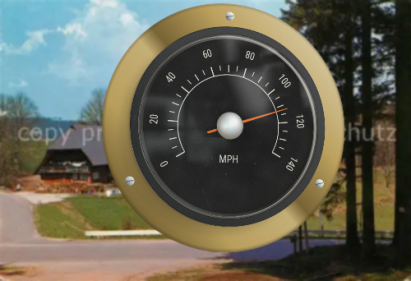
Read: 112.5; mph
